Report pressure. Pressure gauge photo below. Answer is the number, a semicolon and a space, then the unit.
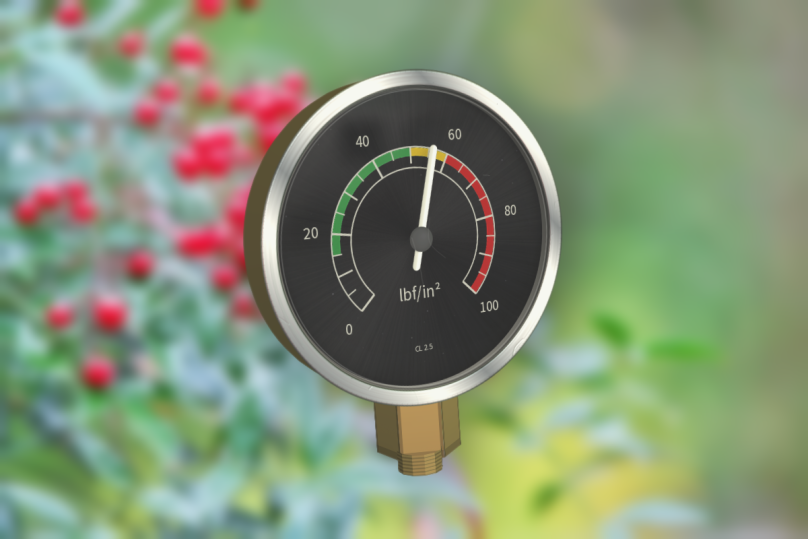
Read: 55; psi
